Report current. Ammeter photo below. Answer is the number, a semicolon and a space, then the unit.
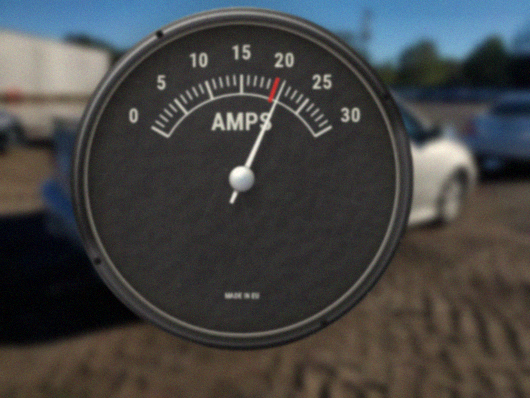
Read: 21; A
